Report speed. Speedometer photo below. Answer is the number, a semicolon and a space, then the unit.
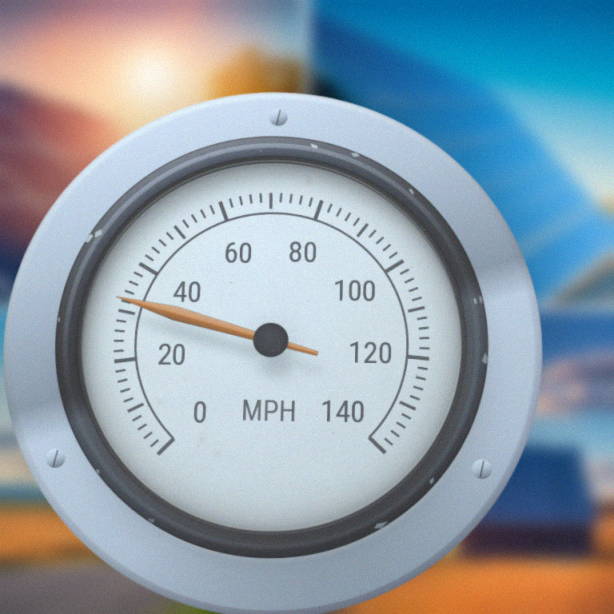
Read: 32; mph
